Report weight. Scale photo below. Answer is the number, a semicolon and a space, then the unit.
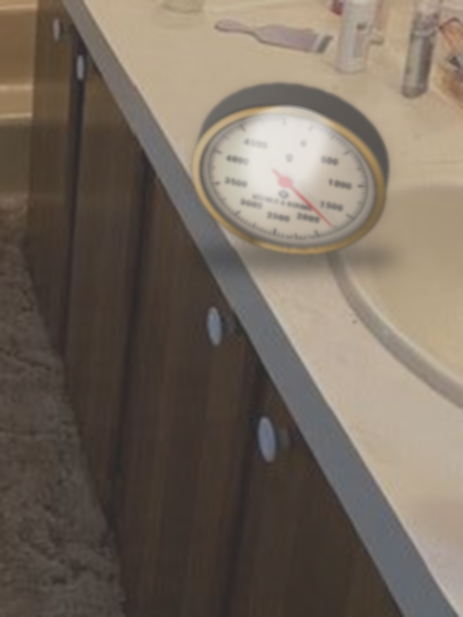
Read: 1750; g
